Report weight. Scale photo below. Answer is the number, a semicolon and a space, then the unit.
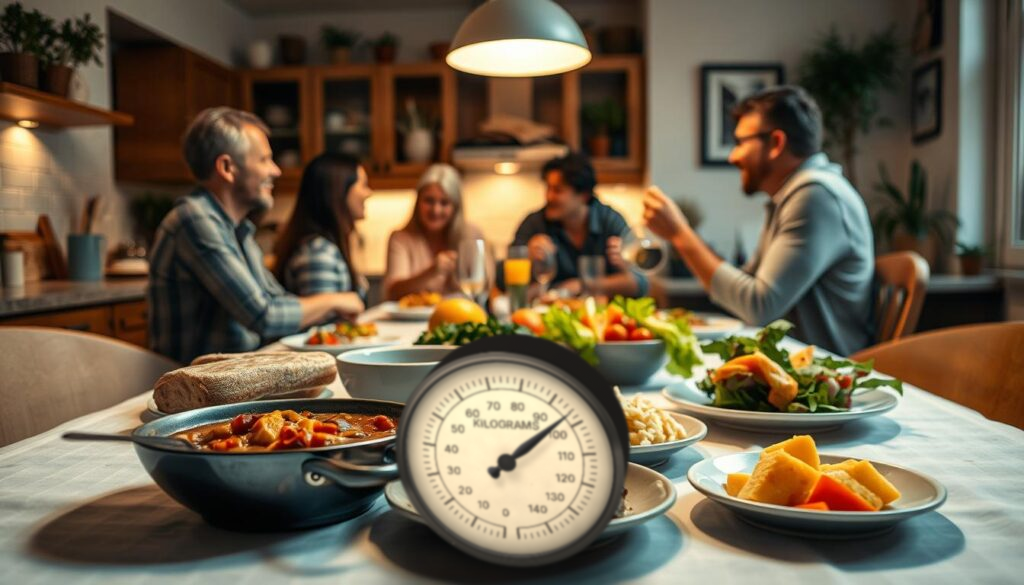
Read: 96; kg
